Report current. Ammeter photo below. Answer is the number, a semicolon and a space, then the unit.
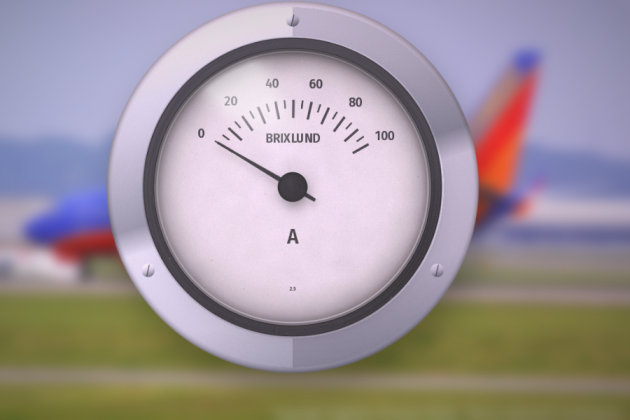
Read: 0; A
